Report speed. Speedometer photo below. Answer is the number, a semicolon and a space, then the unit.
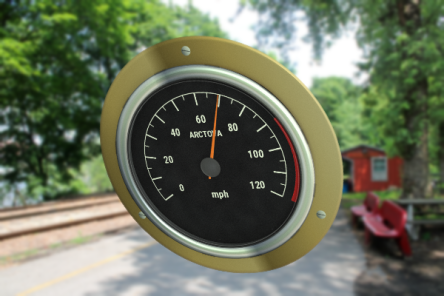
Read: 70; mph
